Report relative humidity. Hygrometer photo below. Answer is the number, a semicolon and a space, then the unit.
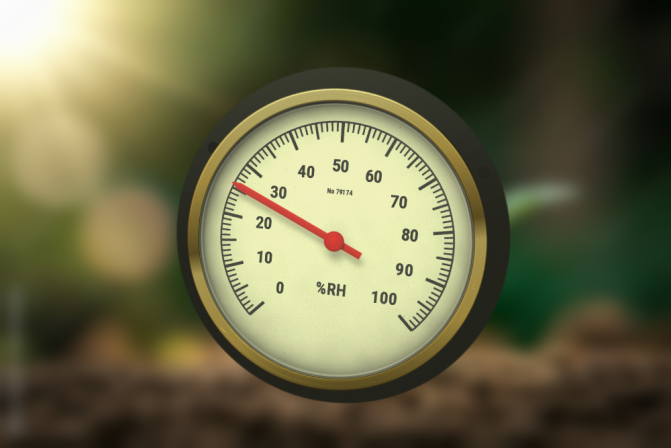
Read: 26; %
